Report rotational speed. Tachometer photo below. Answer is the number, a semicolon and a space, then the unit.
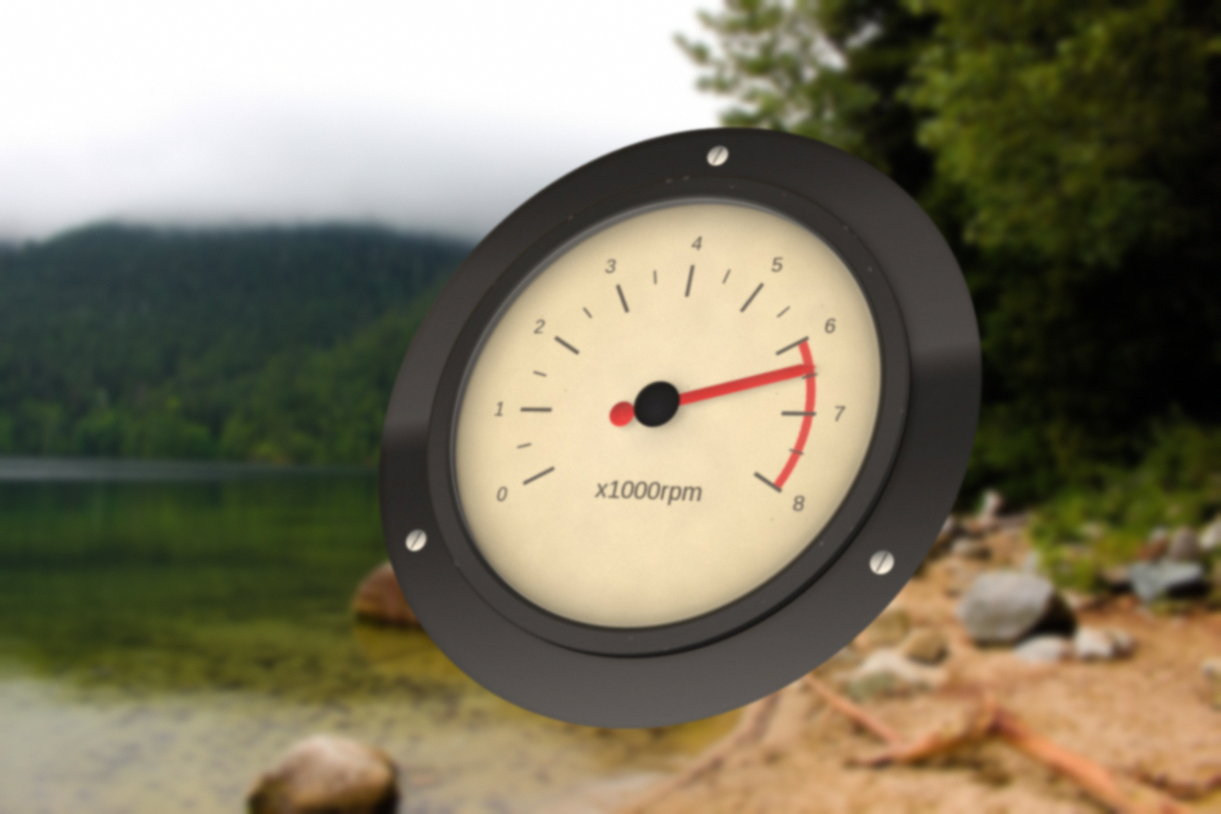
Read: 6500; rpm
